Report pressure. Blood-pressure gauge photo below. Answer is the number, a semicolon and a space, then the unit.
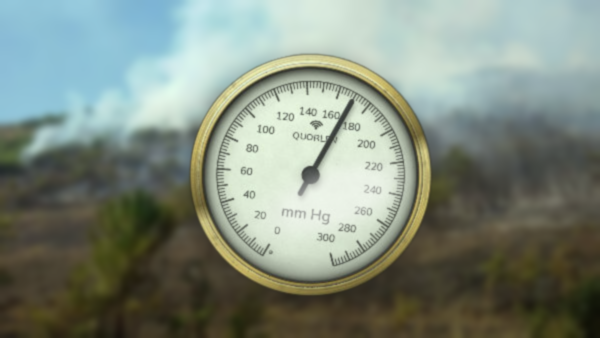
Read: 170; mmHg
